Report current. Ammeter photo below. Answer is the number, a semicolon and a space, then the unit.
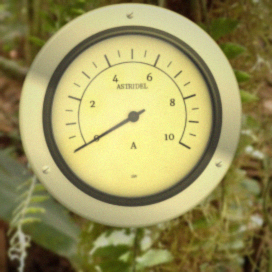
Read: 0; A
